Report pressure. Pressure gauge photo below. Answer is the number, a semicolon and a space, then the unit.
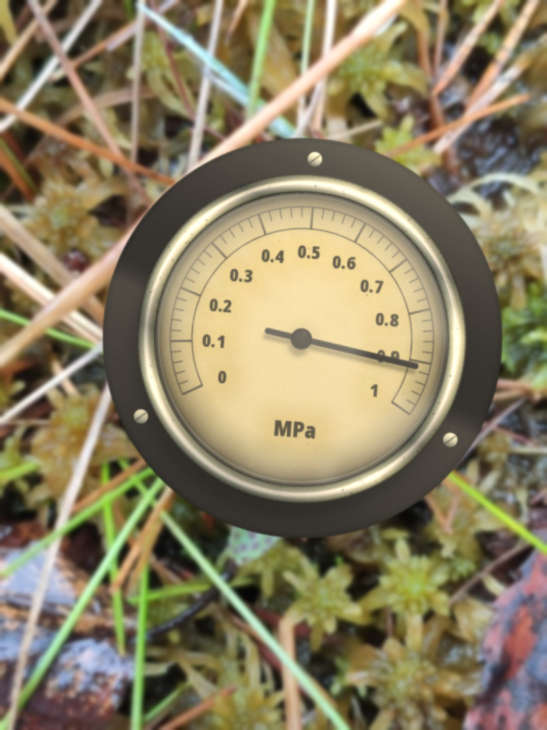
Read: 0.91; MPa
